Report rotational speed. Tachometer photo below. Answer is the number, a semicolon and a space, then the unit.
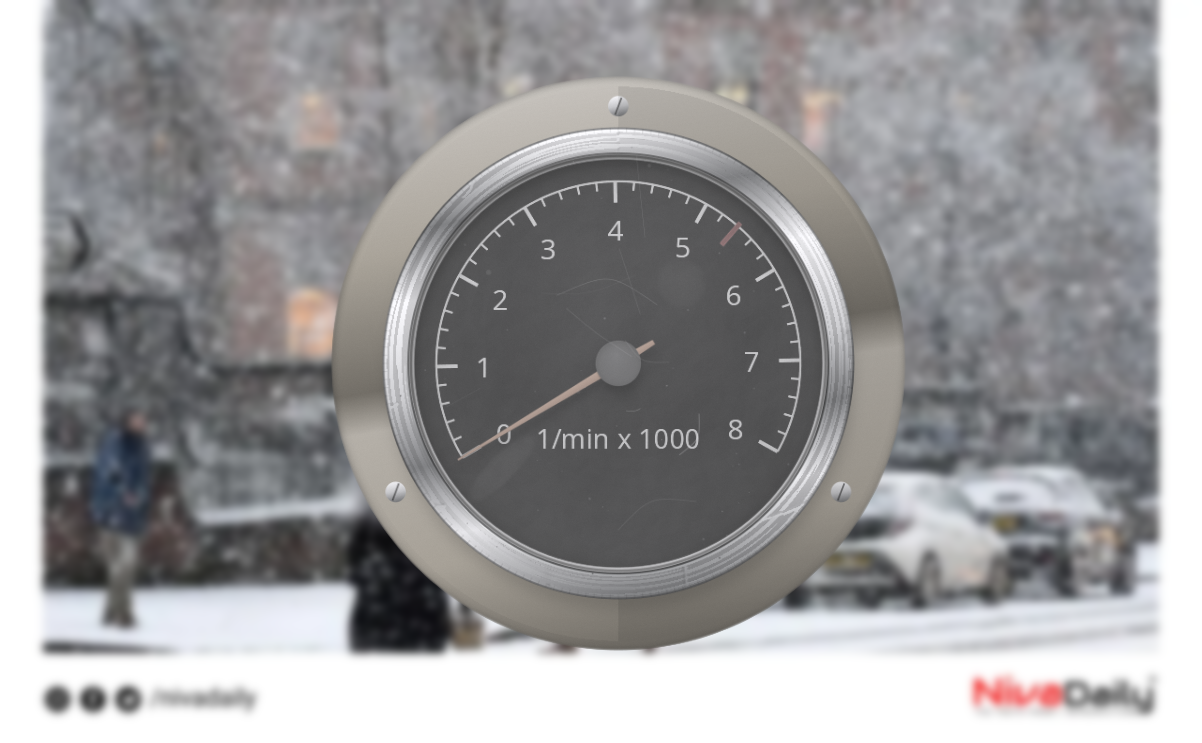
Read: 0; rpm
